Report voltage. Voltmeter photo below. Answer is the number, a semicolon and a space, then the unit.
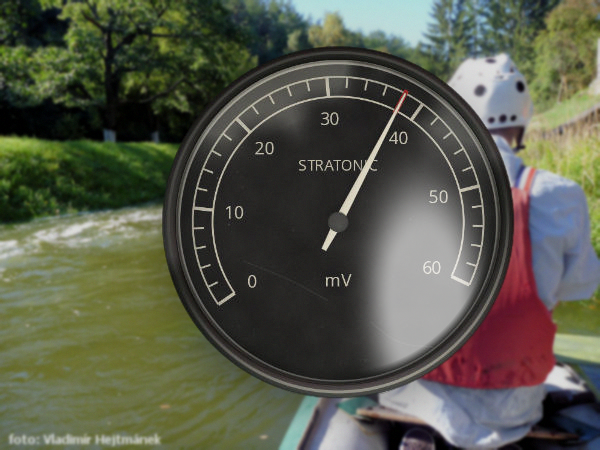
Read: 38; mV
